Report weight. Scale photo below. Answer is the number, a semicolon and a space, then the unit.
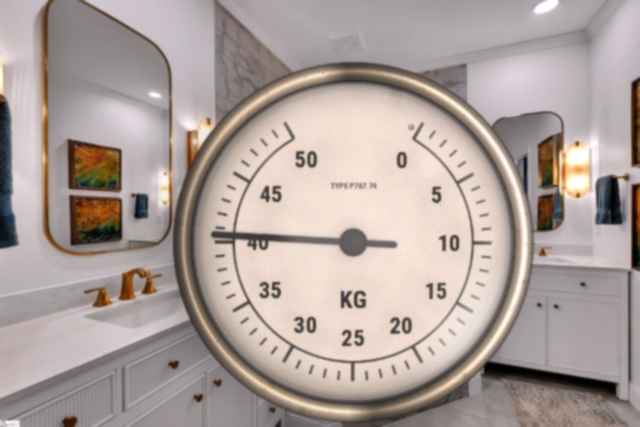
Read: 40.5; kg
